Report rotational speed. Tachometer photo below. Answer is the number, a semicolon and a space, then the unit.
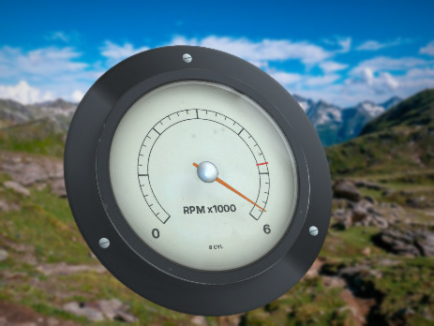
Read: 5800; rpm
